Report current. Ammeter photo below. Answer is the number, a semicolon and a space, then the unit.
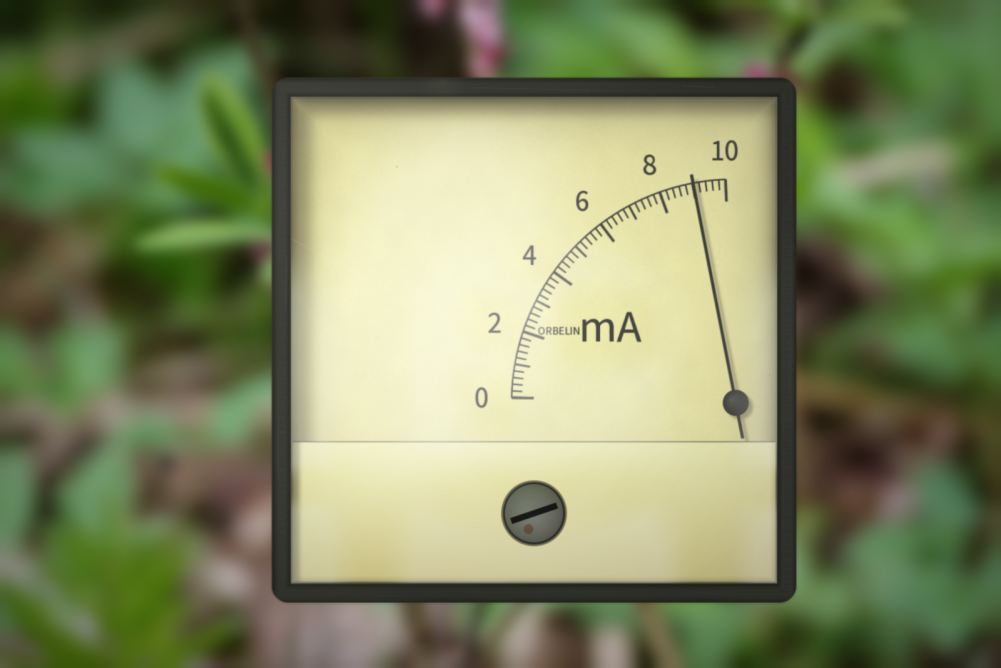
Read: 9; mA
